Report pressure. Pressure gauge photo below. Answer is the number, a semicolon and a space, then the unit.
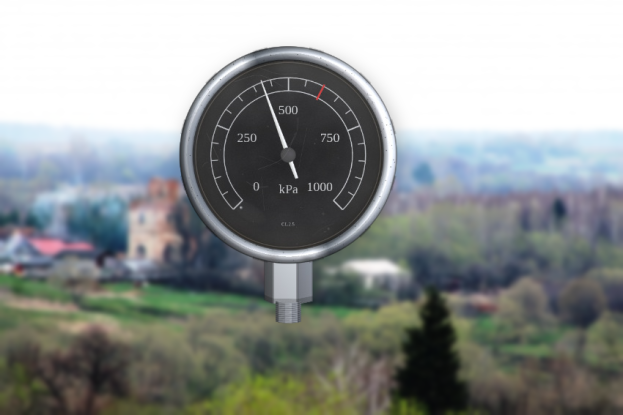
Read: 425; kPa
